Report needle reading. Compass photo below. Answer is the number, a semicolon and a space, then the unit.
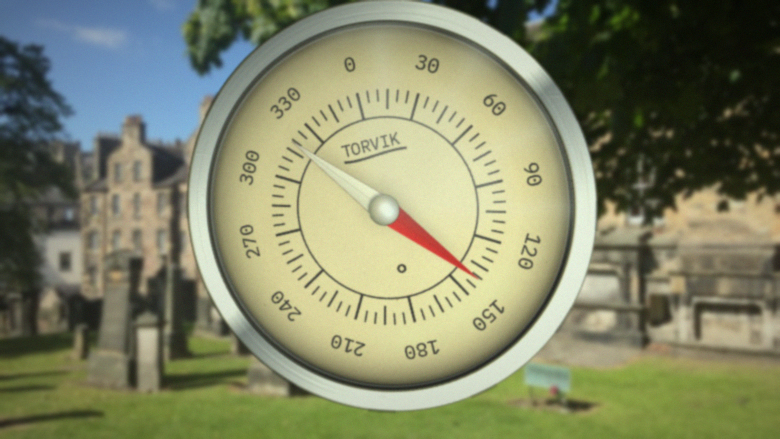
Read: 140; °
